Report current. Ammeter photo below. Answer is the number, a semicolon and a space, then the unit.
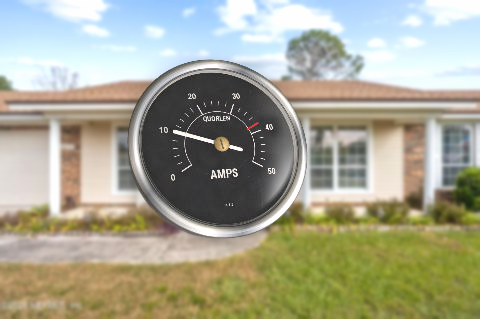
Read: 10; A
